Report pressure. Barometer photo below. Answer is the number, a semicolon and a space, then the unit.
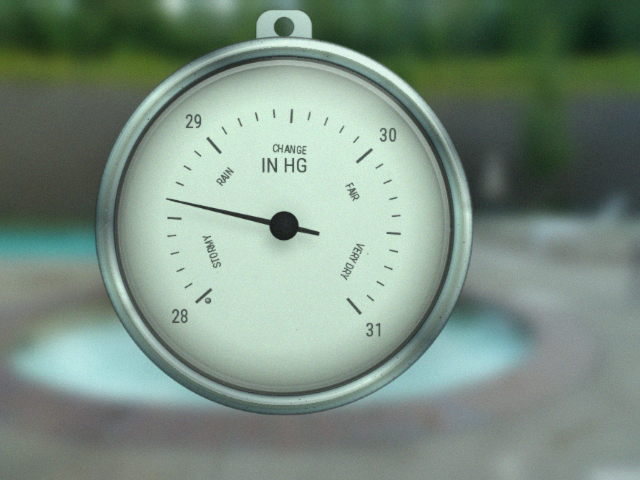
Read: 28.6; inHg
